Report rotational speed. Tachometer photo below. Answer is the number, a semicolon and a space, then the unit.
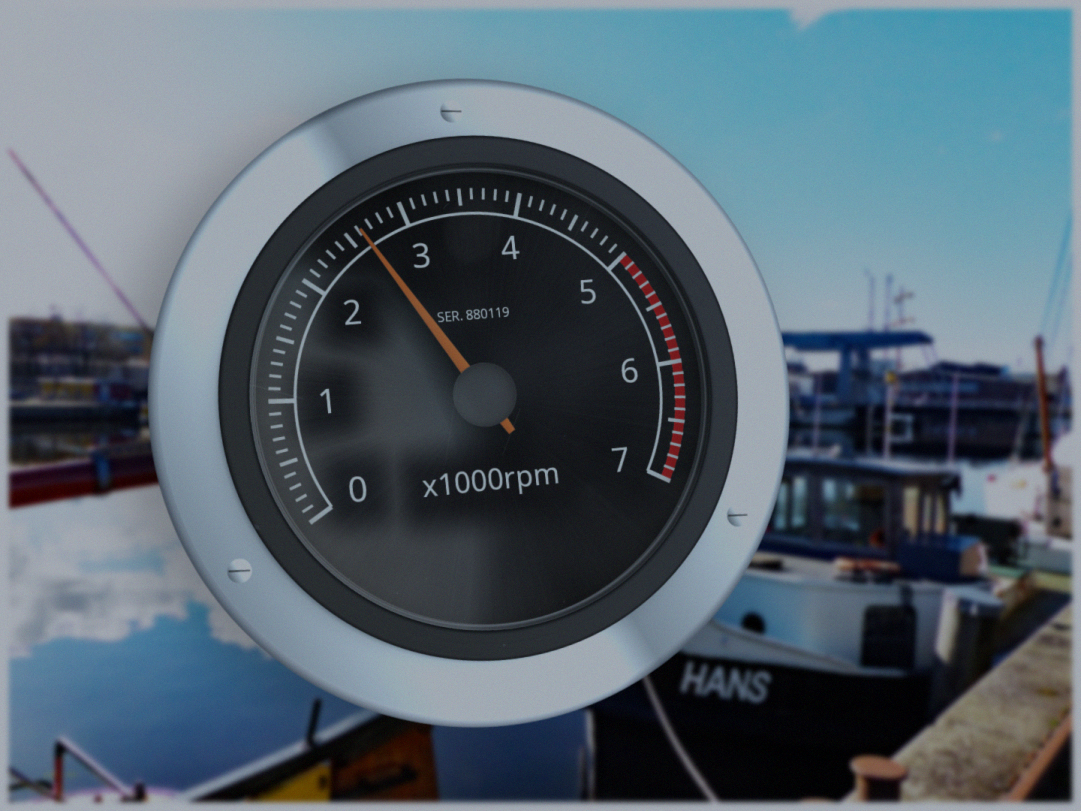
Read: 2600; rpm
